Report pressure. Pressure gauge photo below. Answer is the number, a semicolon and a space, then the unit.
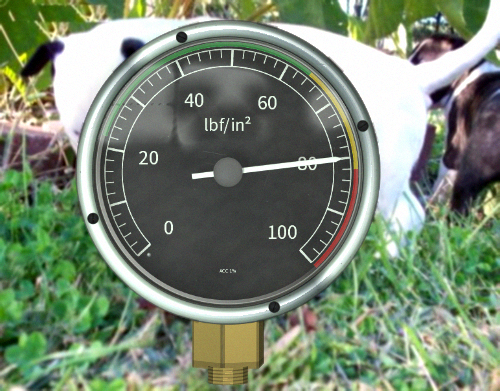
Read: 80; psi
